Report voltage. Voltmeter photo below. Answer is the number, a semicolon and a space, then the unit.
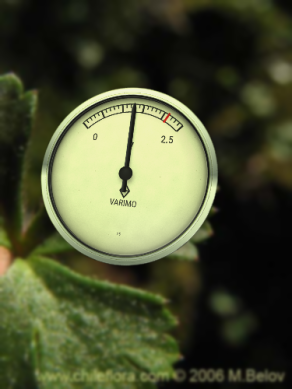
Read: 1.3; V
